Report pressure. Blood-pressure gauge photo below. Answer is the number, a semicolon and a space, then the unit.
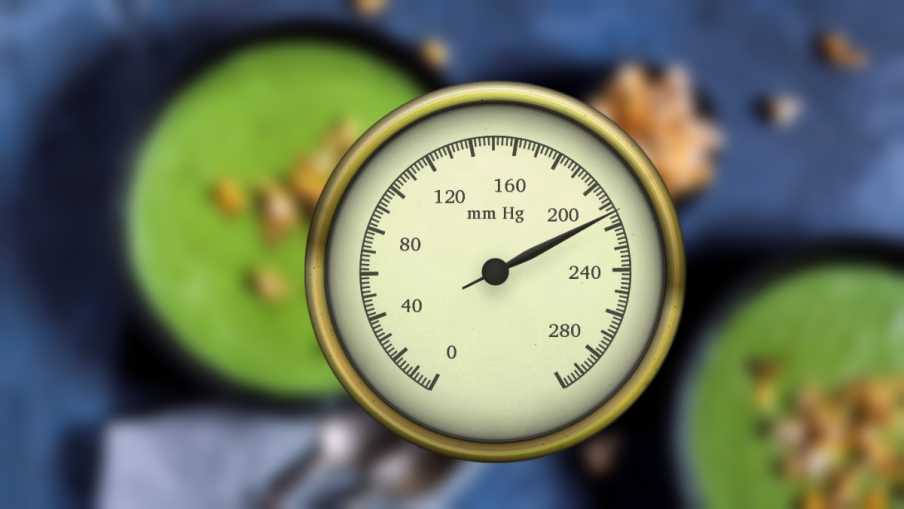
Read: 214; mmHg
